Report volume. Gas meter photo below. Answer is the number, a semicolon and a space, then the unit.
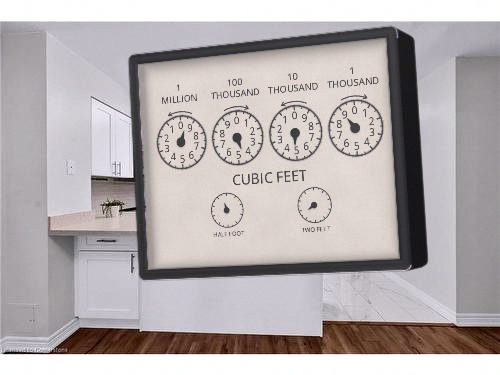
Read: 944900; ft³
